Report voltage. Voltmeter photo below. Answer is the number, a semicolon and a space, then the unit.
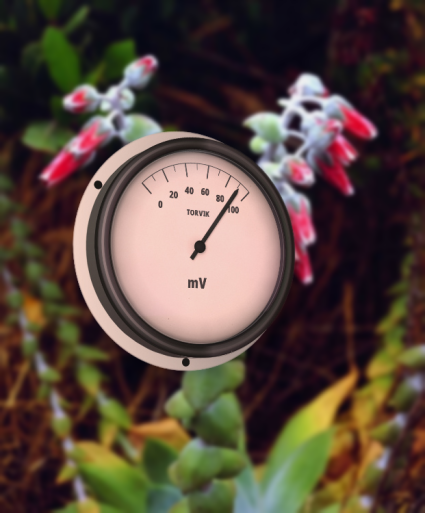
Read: 90; mV
